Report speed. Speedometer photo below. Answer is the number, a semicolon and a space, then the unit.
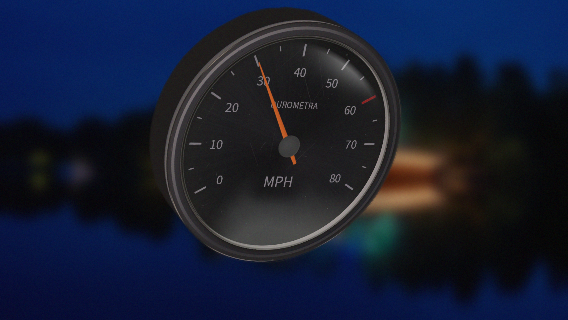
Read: 30; mph
